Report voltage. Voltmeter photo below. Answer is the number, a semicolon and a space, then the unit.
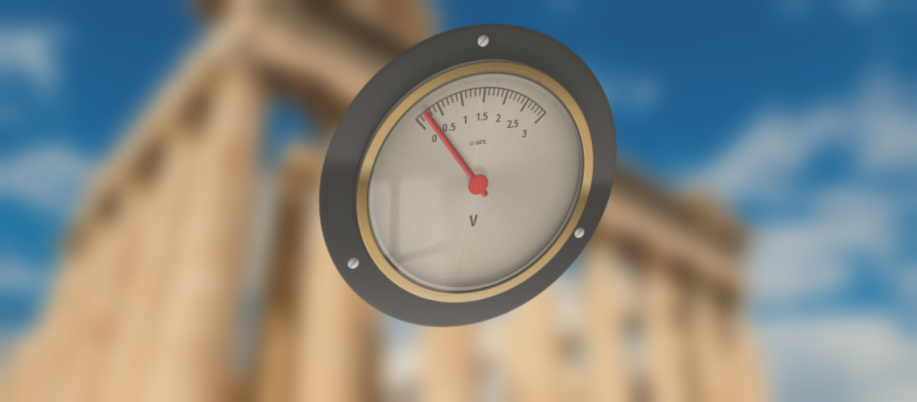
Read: 0.2; V
